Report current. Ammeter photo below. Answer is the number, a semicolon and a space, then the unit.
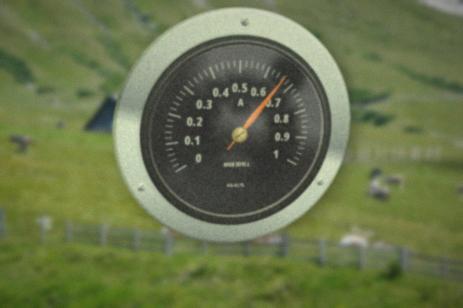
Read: 0.66; A
